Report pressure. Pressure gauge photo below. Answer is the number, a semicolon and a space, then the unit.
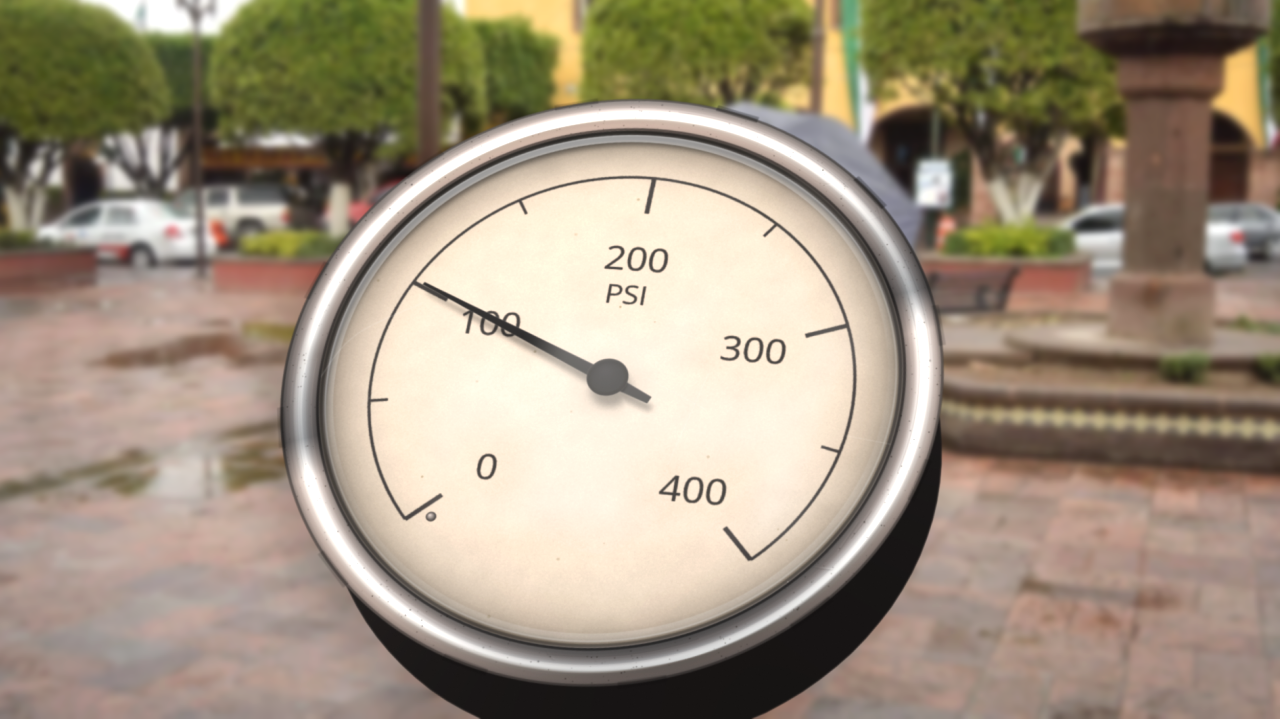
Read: 100; psi
